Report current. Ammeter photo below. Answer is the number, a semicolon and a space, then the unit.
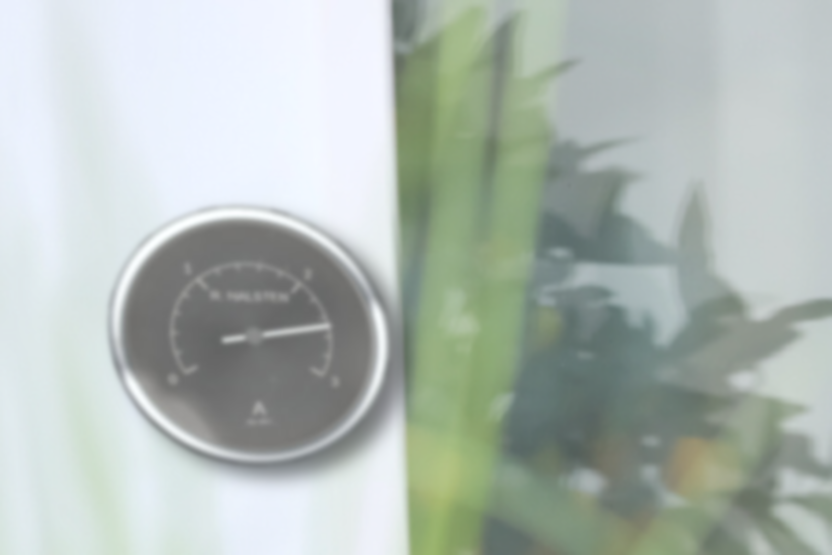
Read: 2.5; A
